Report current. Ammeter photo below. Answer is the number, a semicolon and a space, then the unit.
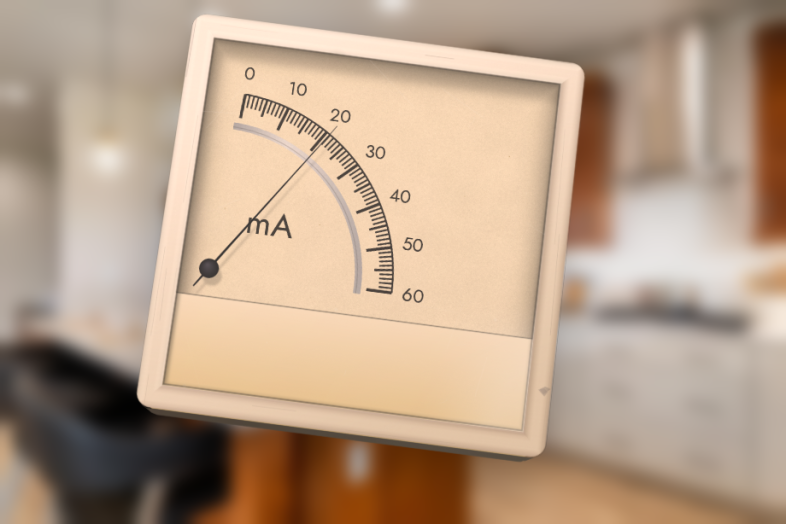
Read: 21; mA
